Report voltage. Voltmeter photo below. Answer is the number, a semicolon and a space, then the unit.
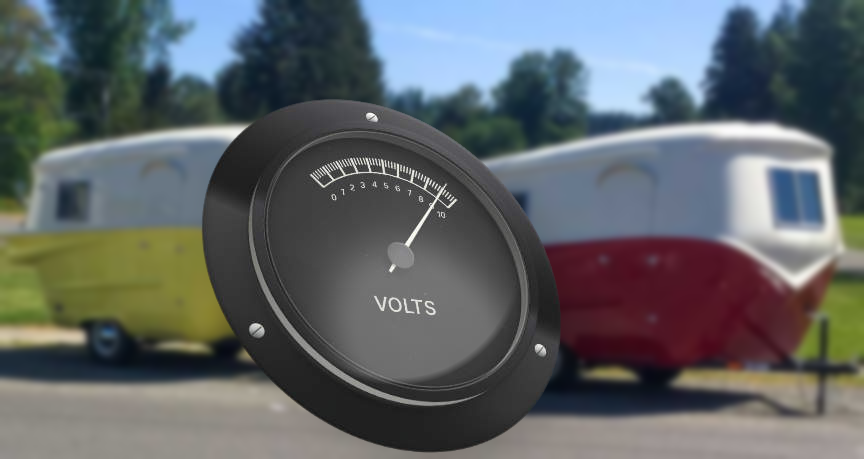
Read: 9; V
